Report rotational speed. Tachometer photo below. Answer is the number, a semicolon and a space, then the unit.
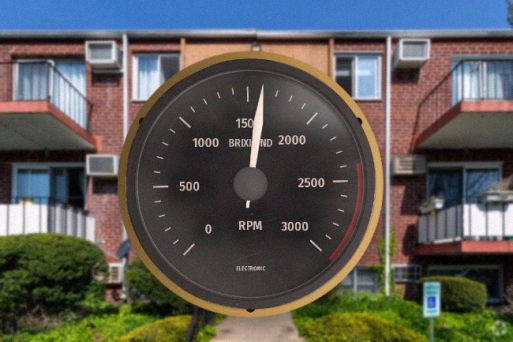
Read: 1600; rpm
